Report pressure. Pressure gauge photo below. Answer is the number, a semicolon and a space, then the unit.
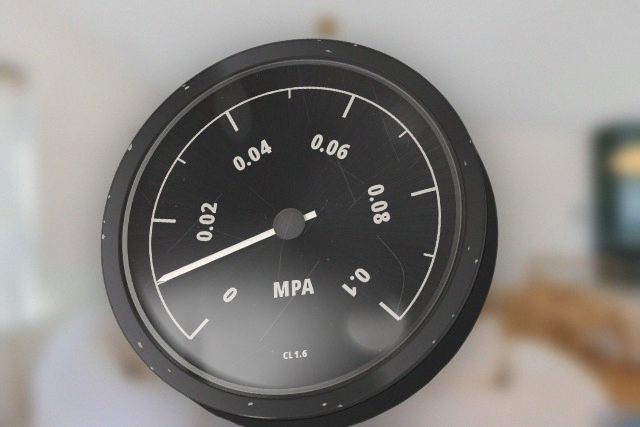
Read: 0.01; MPa
